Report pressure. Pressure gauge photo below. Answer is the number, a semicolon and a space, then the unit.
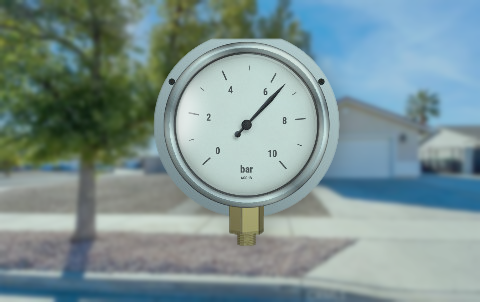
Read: 6.5; bar
